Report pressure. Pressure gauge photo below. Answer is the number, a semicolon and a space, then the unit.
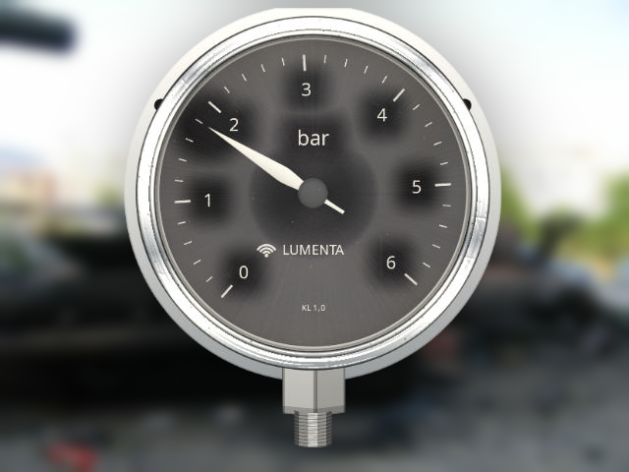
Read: 1.8; bar
